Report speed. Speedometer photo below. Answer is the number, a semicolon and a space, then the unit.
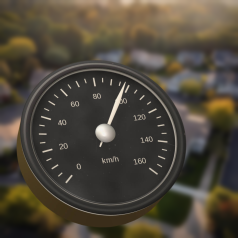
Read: 97.5; km/h
